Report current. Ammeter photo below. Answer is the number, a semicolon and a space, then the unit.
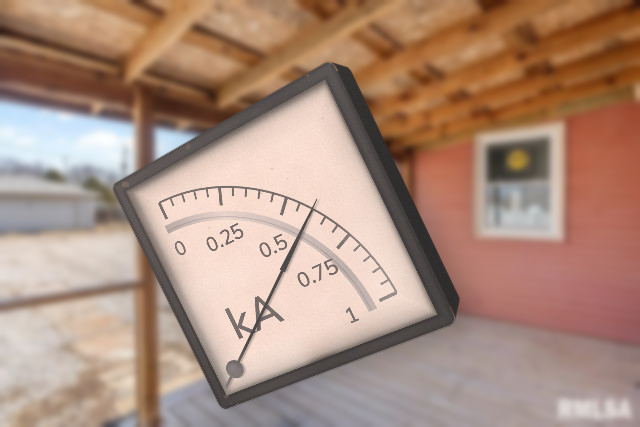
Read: 0.6; kA
